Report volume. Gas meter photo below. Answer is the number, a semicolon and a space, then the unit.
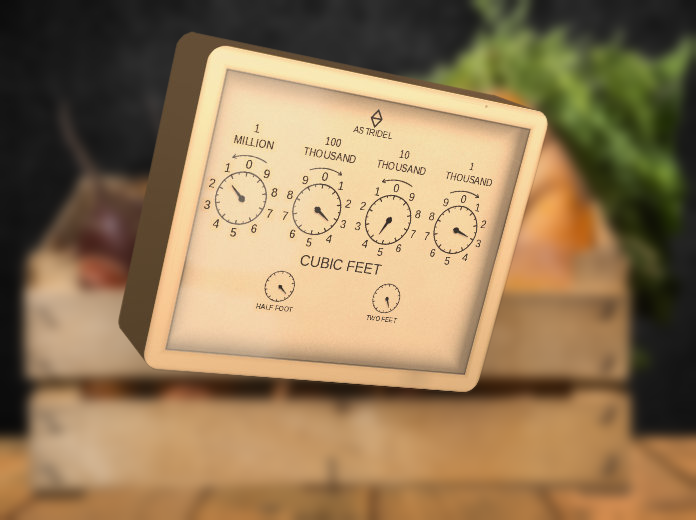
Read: 134300; ft³
